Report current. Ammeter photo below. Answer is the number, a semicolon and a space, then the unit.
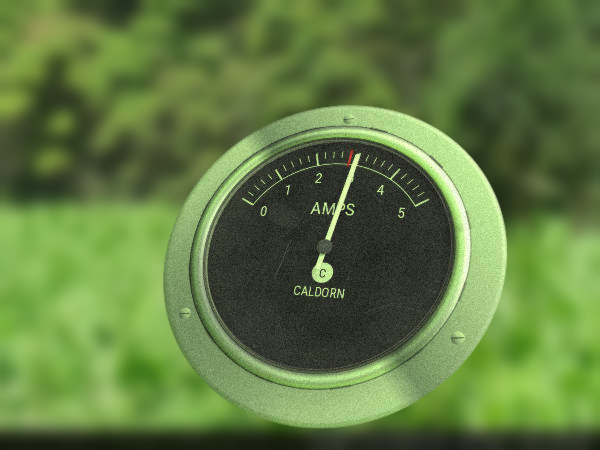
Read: 3; A
